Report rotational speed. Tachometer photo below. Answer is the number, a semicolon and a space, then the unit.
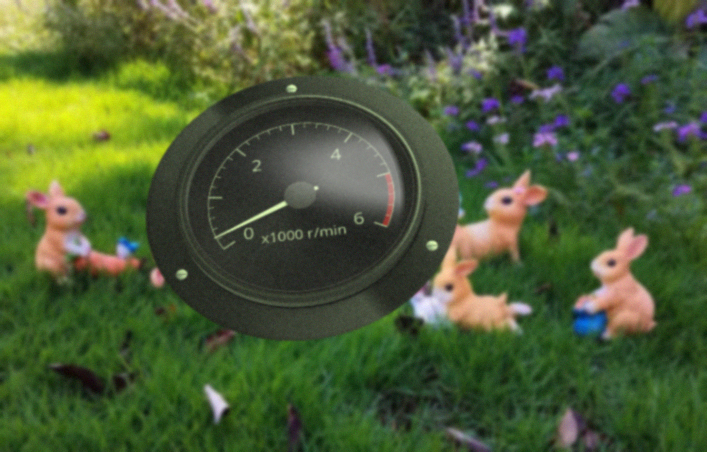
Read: 200; rpm
